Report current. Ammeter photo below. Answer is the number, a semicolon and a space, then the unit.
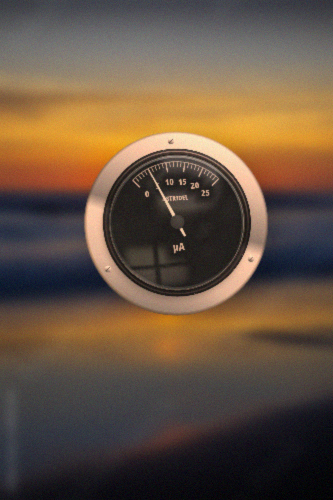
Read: 5; µA
